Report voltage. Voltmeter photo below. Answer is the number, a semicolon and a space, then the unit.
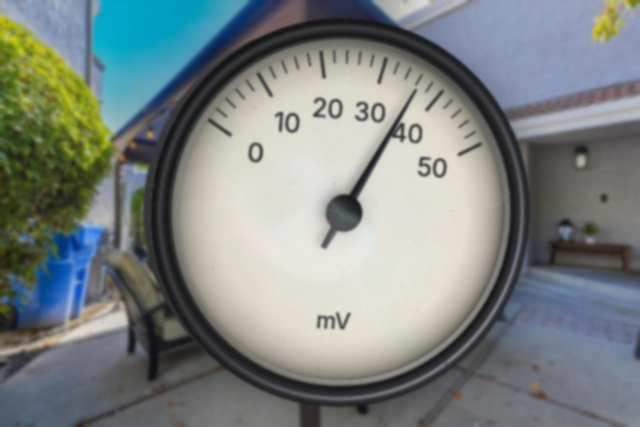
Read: 36; mV
